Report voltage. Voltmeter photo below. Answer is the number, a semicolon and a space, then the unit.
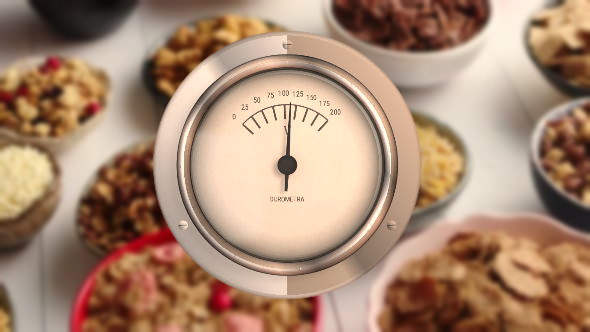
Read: 112.5; V
